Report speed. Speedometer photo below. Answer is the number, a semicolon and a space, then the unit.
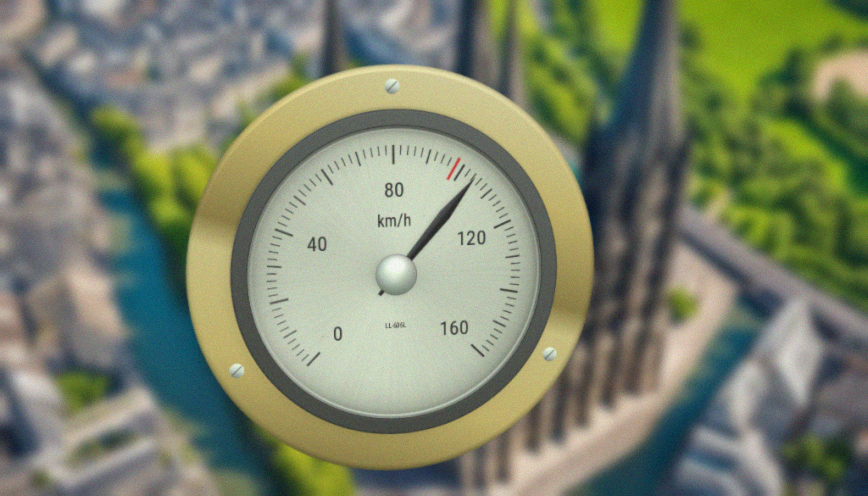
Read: 104; km/h
